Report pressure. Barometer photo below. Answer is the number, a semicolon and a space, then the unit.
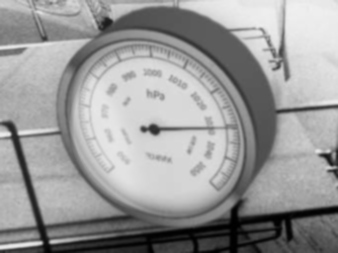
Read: 1030; hPa
